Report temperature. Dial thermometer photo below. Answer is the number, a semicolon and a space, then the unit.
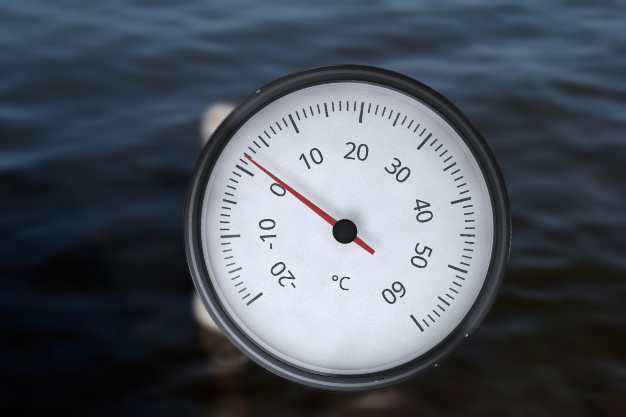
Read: 2; °C
